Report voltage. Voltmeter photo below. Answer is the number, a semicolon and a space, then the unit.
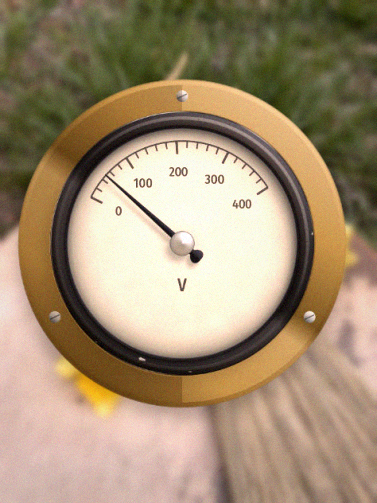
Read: 50; V
